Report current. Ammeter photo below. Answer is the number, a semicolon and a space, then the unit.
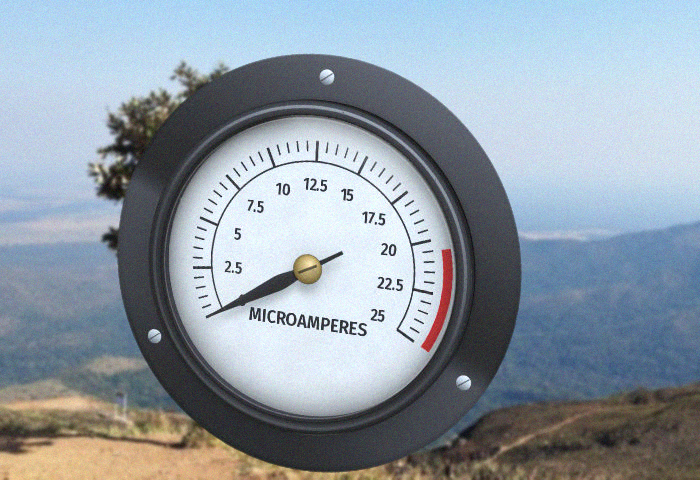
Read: 0; µA
